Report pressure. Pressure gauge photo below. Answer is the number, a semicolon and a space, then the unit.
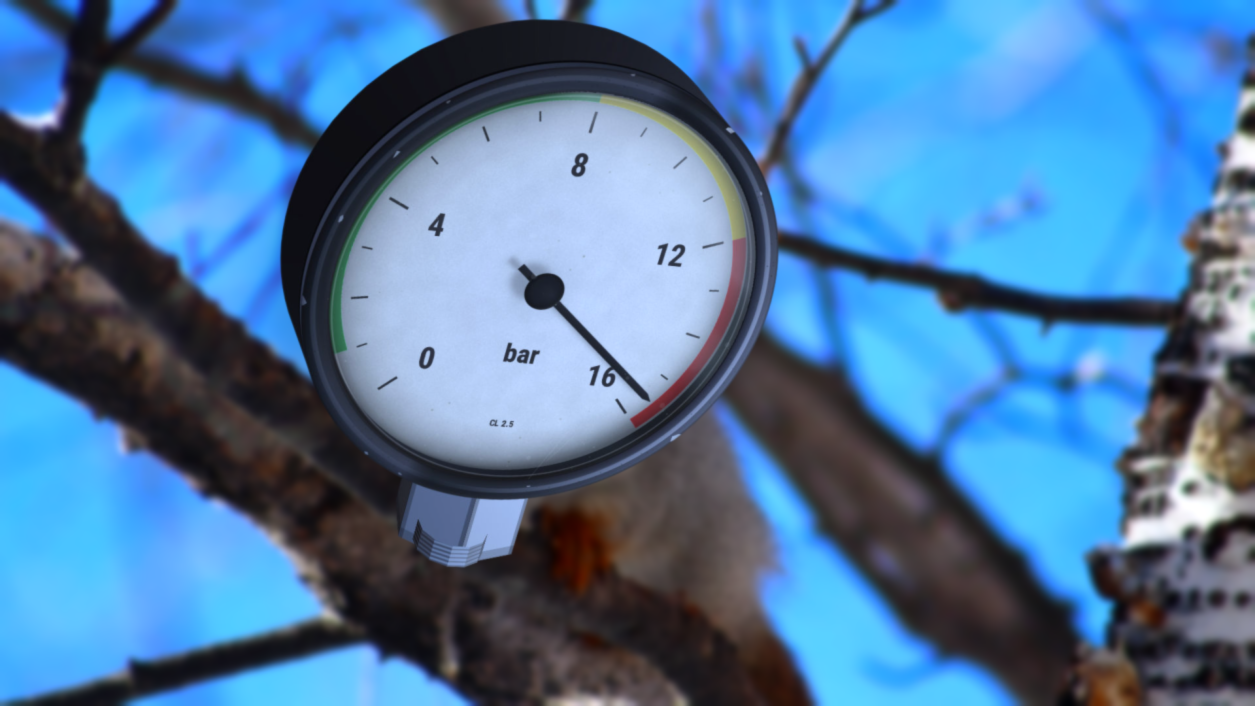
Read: 15.5; bar
